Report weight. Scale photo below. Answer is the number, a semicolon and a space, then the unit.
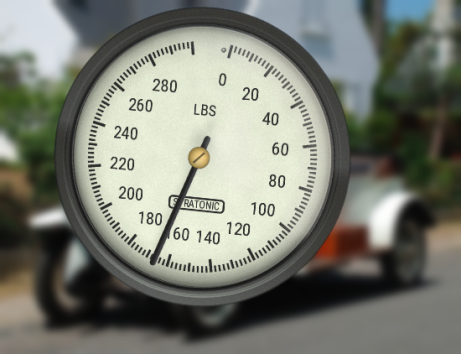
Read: 166; lb
